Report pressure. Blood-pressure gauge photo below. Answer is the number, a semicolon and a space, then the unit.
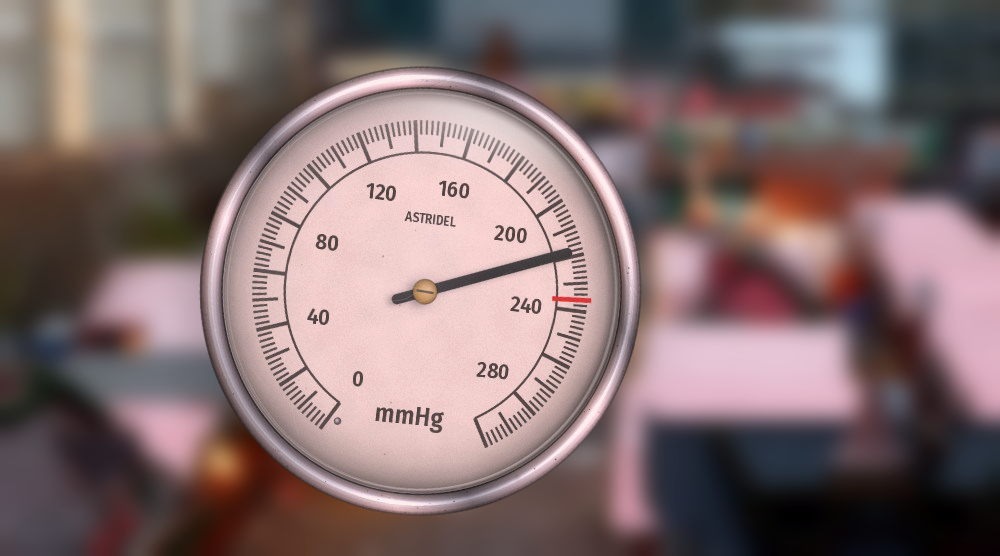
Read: 218; mmHg
